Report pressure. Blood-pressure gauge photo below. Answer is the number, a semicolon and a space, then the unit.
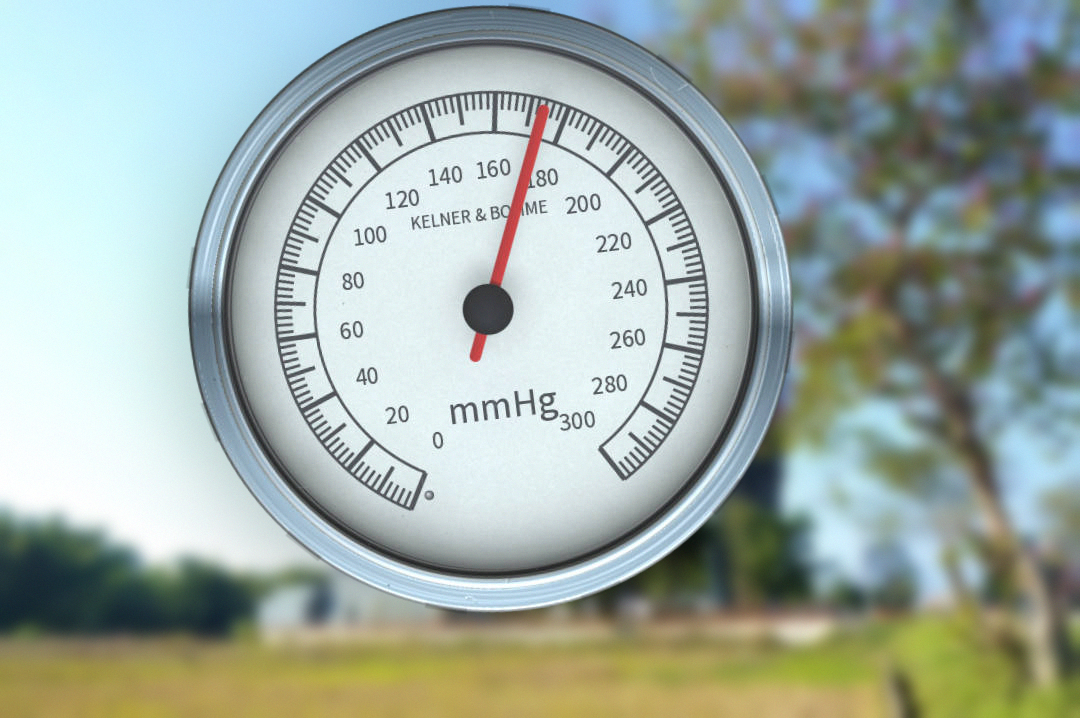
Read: 174; mmHg
